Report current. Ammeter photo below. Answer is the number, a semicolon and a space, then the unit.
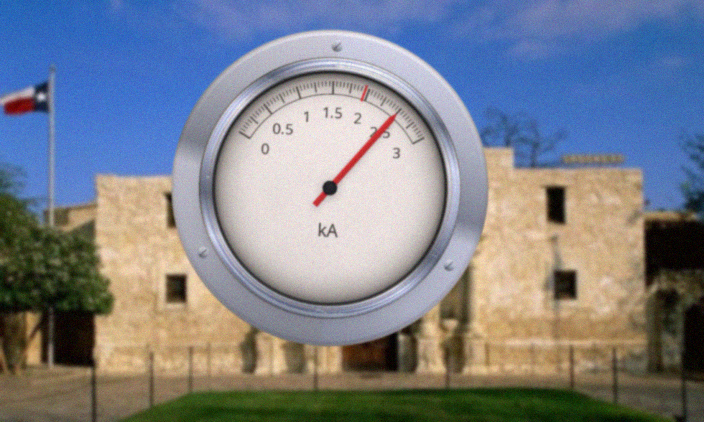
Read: 2.5; kA
